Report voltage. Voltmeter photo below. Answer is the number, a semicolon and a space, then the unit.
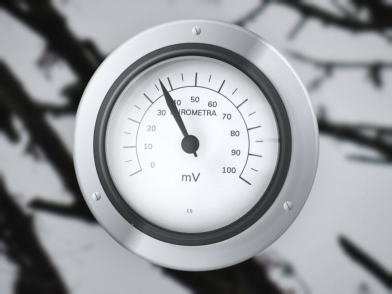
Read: 37.5; mV
